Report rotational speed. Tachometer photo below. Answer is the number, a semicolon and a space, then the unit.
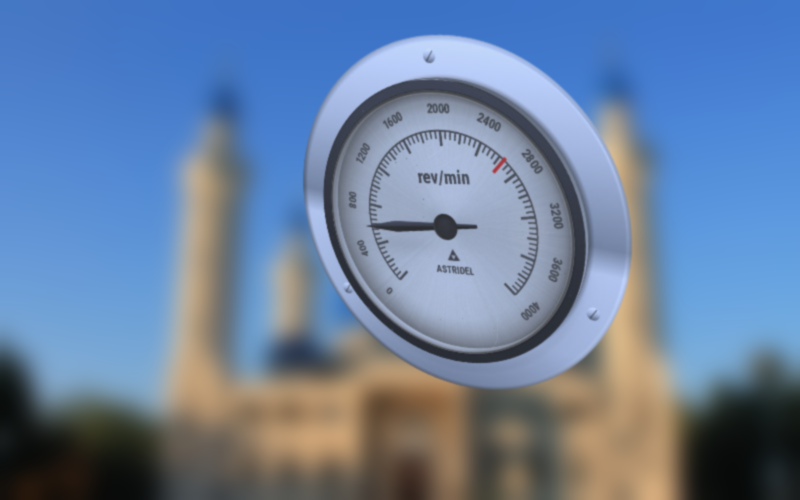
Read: 600; rpm
